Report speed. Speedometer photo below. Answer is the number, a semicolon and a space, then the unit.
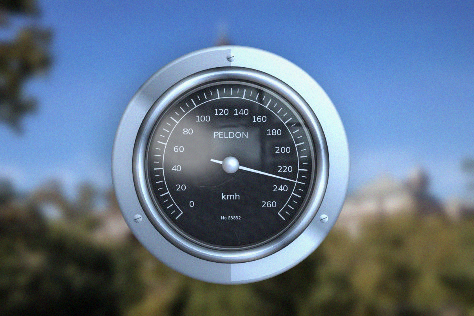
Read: 230; km/h
